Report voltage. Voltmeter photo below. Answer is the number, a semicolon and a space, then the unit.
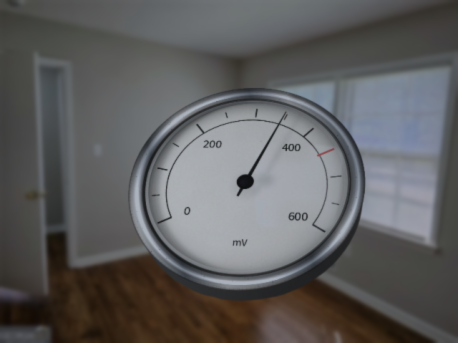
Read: 350; mV
